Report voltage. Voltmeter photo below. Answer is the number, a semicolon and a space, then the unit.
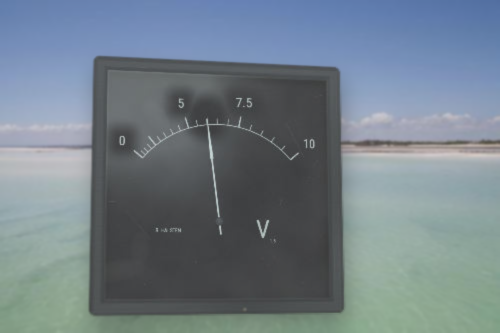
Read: 6; V
